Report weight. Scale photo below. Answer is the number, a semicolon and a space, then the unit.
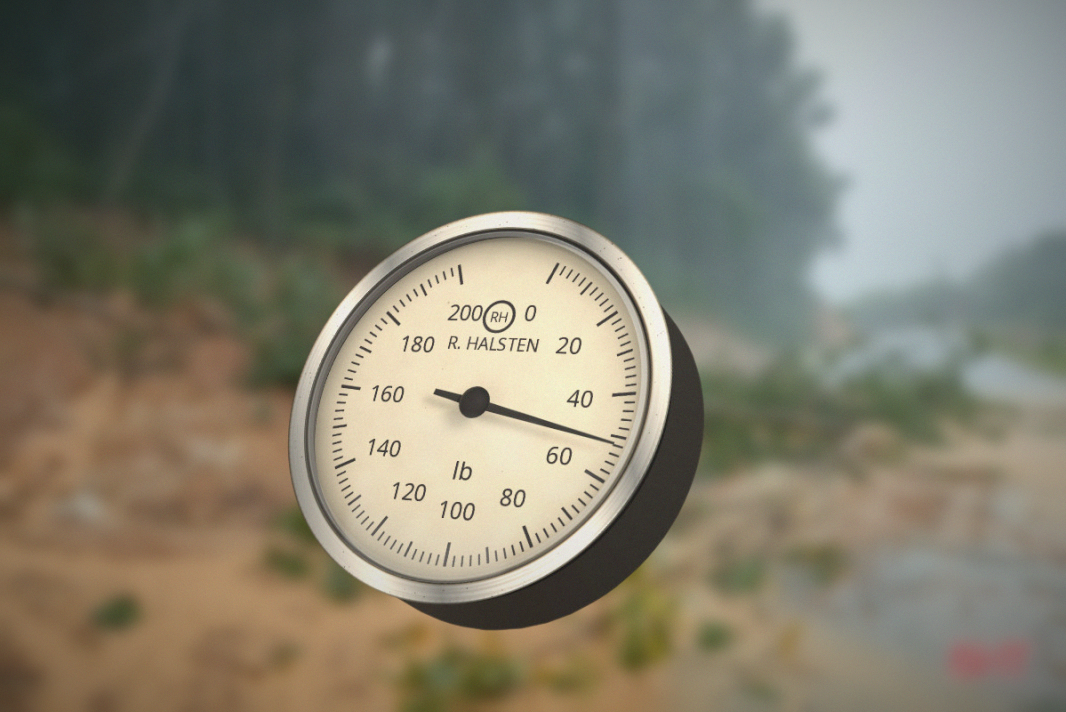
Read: 52; lb
